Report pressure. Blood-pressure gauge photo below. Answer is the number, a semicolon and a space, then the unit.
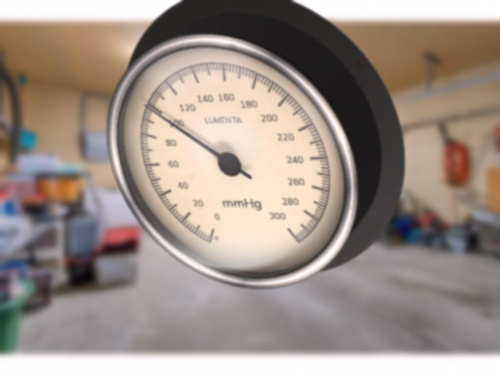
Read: 100; mmHg
